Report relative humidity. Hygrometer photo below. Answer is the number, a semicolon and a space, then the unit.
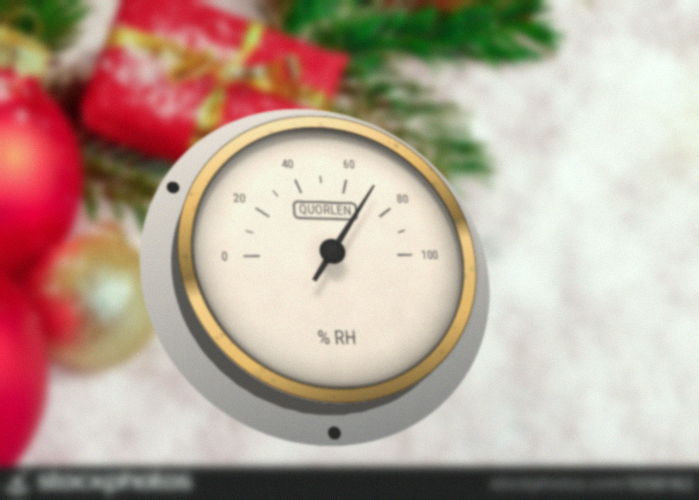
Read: 70; %
